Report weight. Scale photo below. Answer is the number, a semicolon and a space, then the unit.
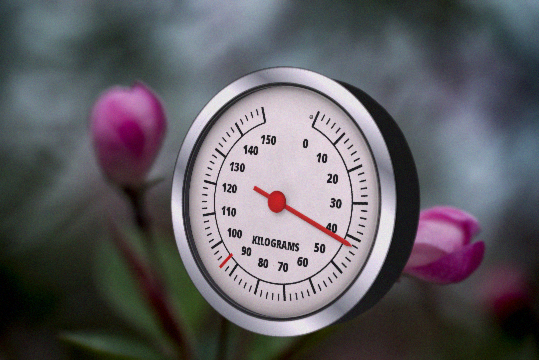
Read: 42; kg
